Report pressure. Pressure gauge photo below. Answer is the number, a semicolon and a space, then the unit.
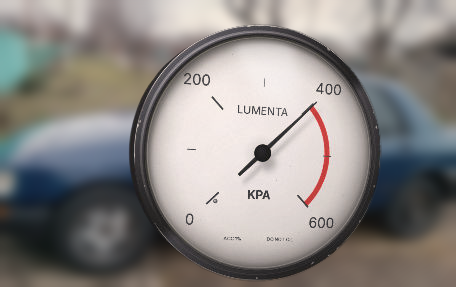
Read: 400; kPa
